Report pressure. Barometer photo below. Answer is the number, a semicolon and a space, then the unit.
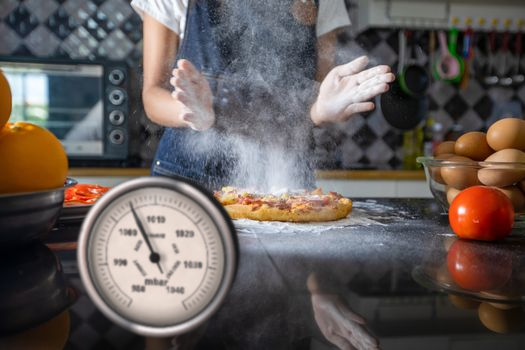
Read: 1005; mbar
